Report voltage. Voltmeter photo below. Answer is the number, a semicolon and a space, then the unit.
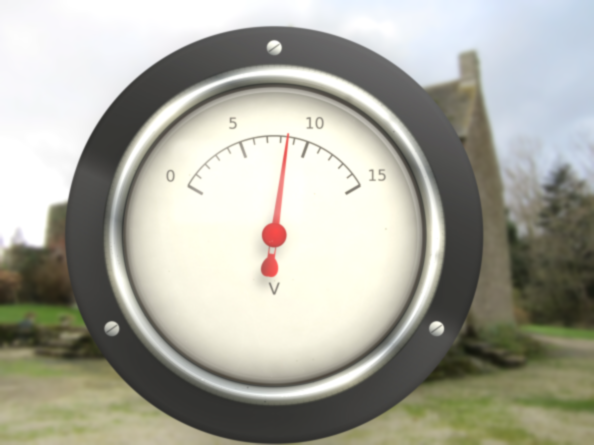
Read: 8.5; V
